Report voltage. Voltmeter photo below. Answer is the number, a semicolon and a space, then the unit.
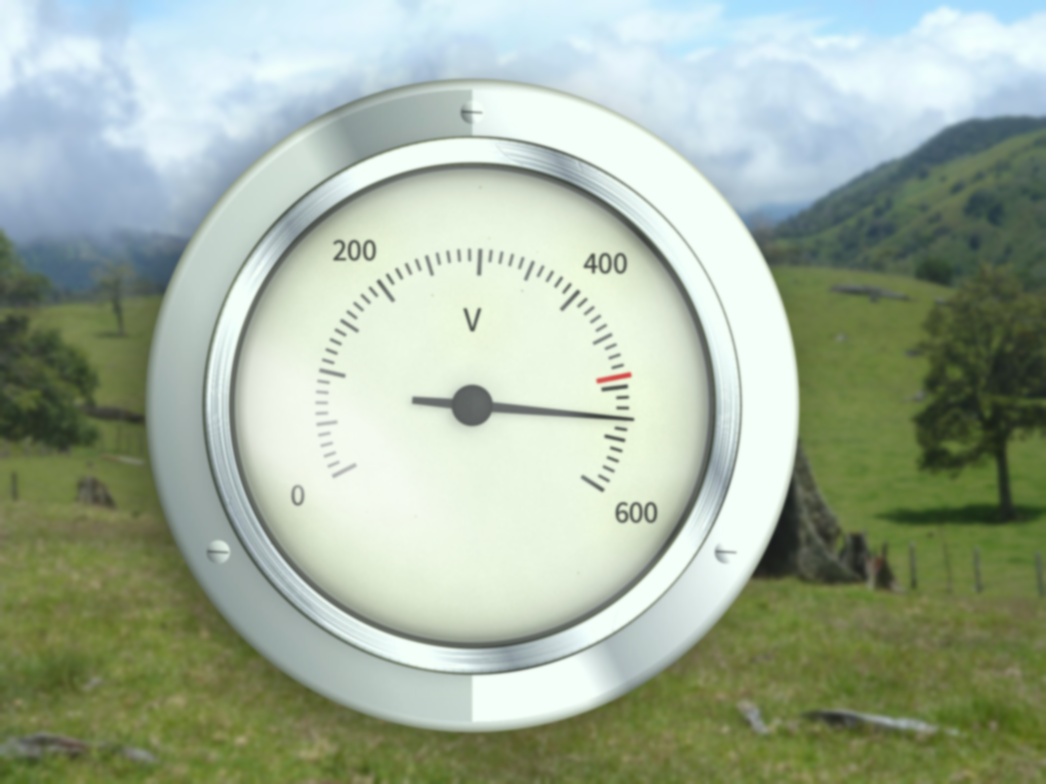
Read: 530; V
